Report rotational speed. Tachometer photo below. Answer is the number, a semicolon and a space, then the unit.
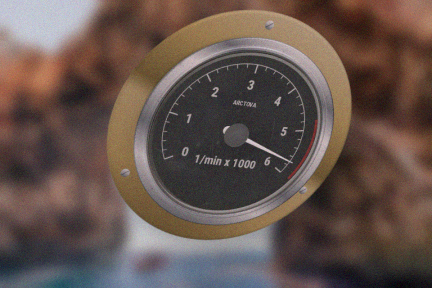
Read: 5700; rpm
